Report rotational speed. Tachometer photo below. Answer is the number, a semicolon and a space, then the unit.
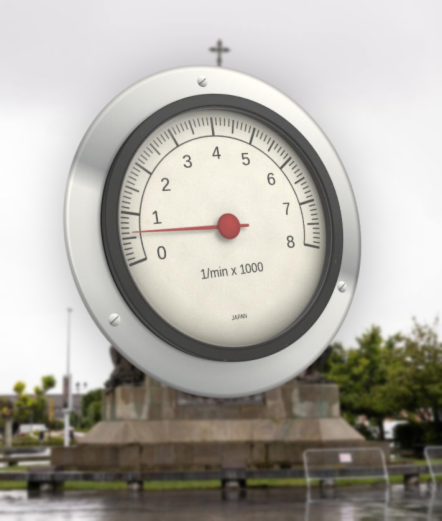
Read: 600; rpm
